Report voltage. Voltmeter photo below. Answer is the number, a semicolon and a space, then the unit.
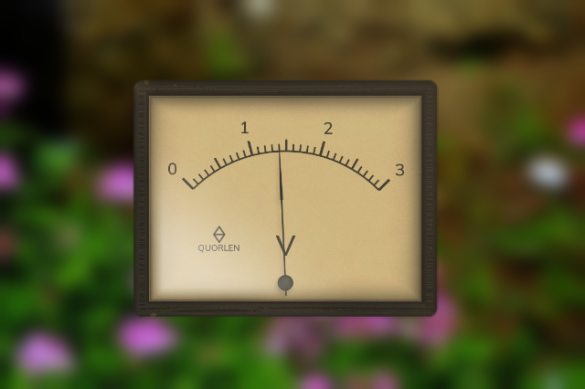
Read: 1.4; V
